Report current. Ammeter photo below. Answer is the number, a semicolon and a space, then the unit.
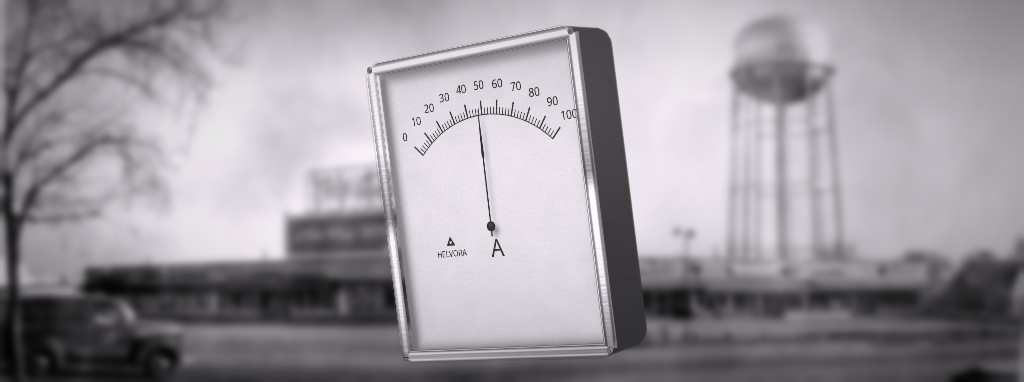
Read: 50; A
